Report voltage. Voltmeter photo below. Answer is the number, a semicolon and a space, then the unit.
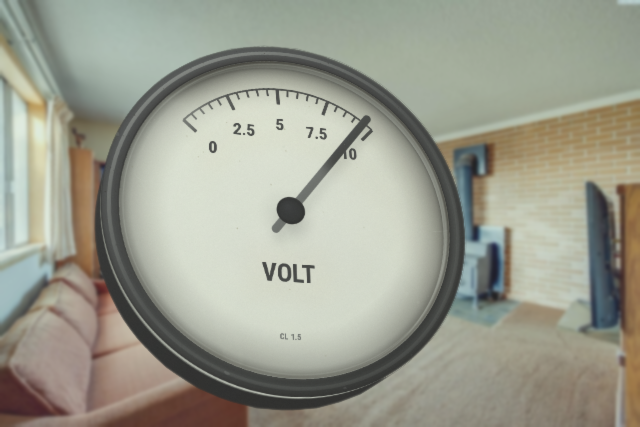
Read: 9.5; V
